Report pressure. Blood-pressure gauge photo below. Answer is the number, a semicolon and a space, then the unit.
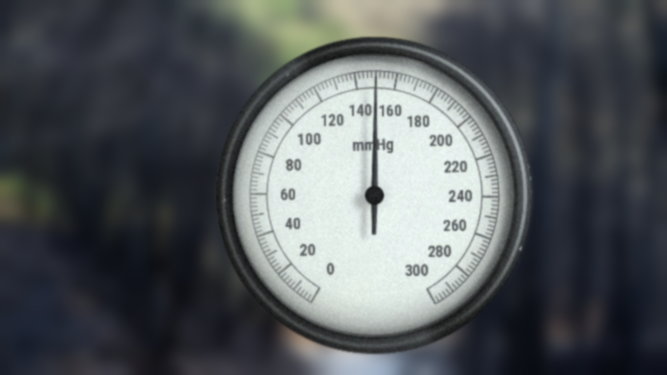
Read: 150; mmHg
